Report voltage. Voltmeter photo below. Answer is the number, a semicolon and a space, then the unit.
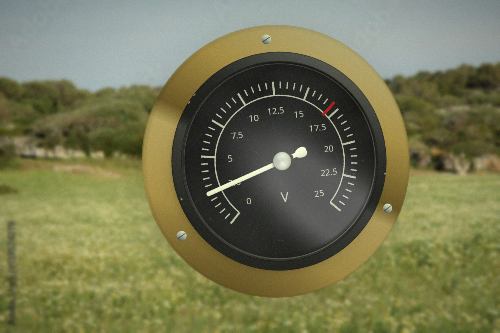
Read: 2.5; V
